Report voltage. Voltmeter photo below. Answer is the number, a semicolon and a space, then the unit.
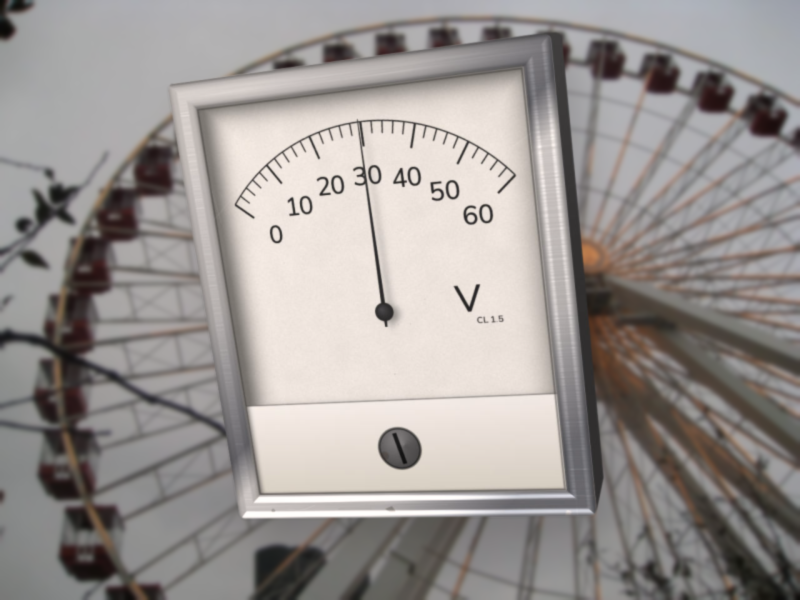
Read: 30; V
